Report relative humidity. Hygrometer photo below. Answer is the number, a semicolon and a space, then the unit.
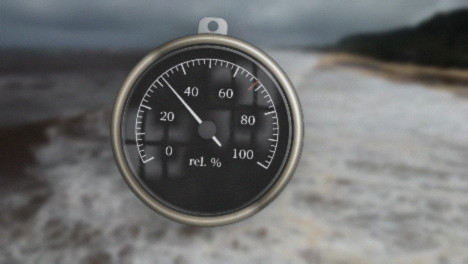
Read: 32; %
